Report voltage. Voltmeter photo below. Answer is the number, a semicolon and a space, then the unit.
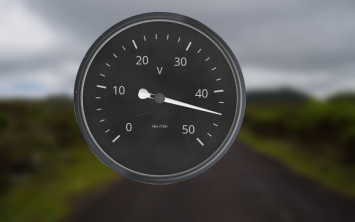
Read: 44; V
